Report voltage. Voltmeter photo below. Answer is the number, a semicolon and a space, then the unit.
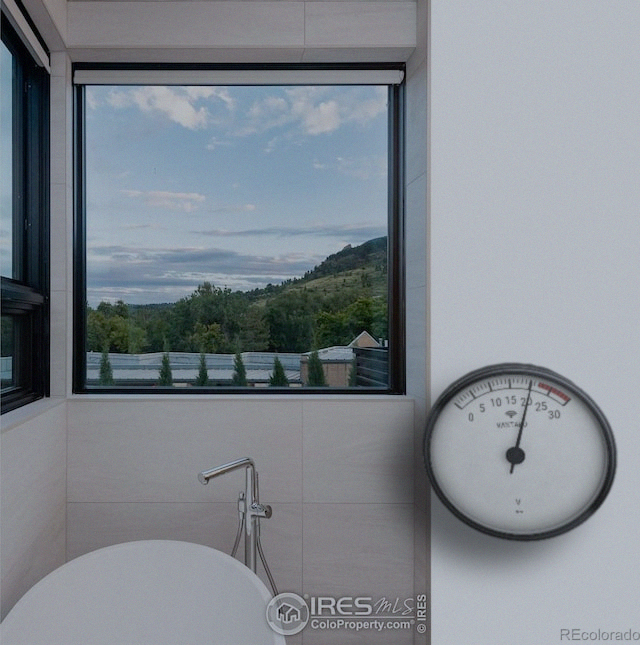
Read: 20; V
